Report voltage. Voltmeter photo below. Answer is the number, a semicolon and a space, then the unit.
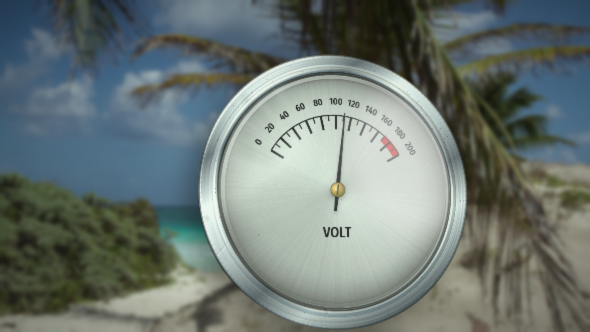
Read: 110; V
